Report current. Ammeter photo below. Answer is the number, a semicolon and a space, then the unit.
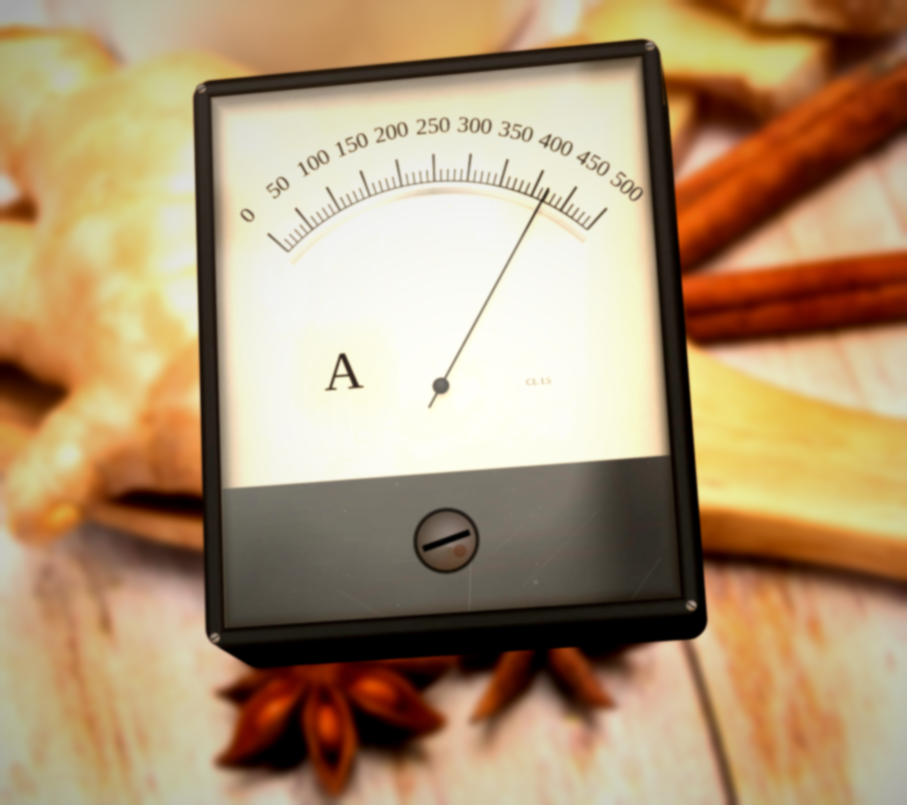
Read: 420; A
